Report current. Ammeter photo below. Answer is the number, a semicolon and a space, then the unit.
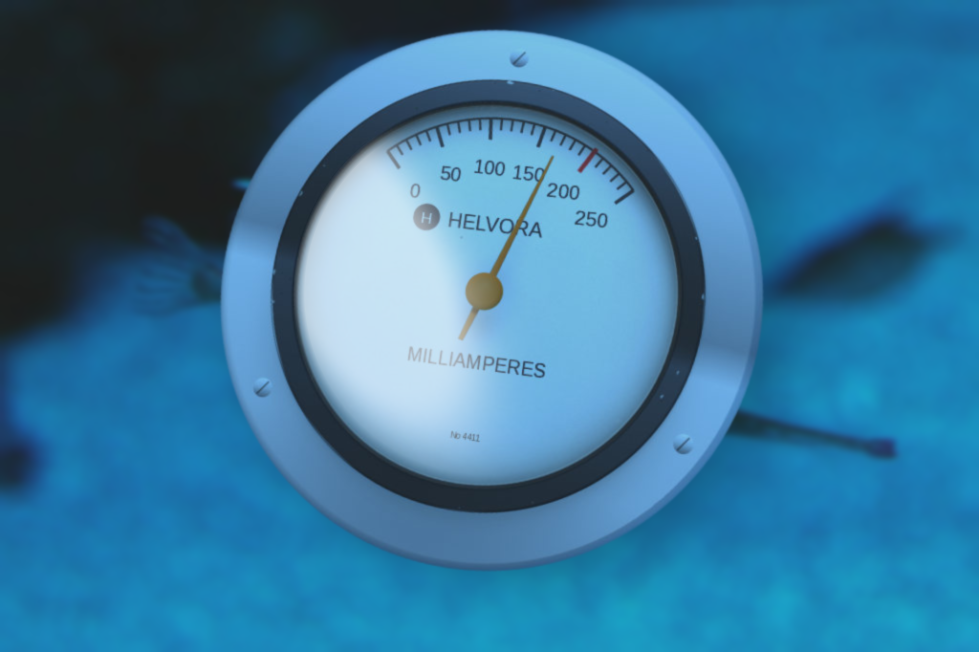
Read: 170; mA
